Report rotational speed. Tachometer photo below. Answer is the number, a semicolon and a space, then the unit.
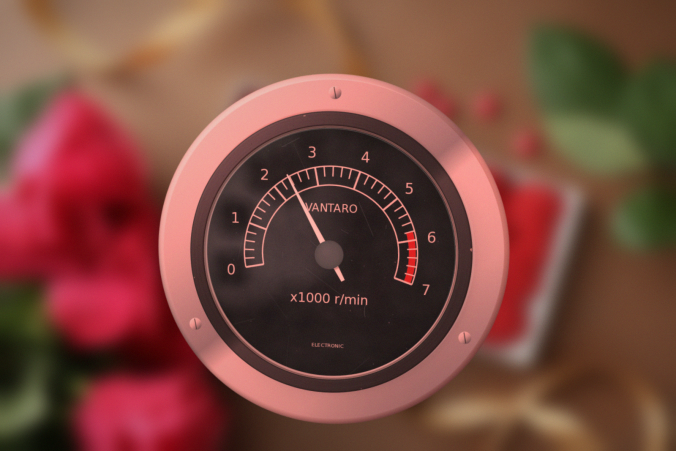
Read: 2400; rpm
